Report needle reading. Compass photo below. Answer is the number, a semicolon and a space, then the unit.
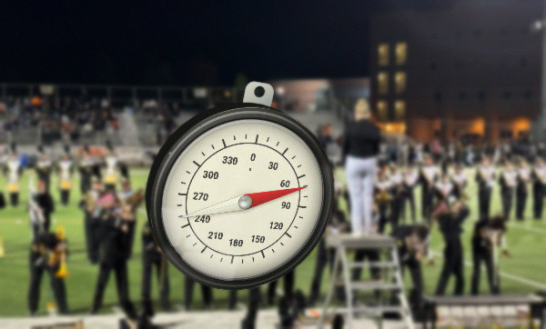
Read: 70; °
